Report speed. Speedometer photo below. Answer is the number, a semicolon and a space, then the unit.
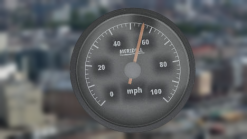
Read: 56; mph
